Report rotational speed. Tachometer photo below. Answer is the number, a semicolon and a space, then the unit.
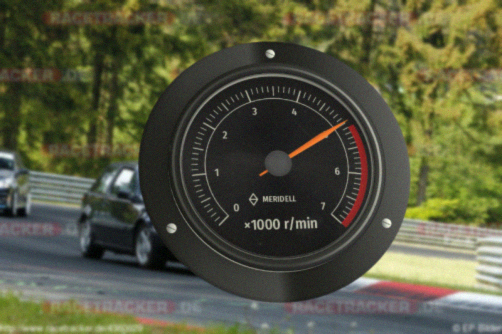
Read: 5000; rpm
